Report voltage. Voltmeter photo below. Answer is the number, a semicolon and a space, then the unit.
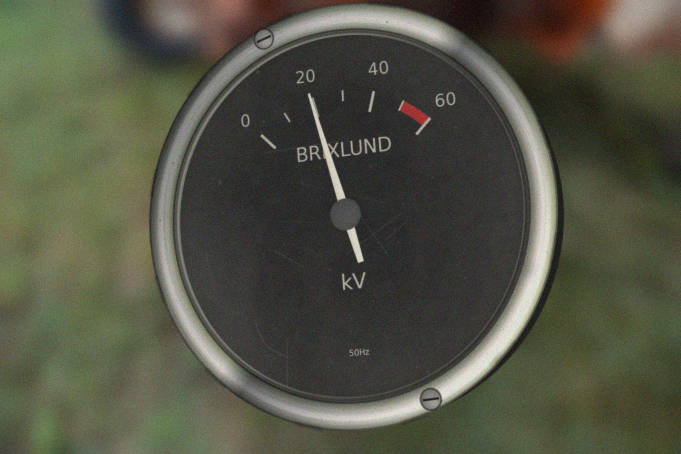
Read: 20; kV
